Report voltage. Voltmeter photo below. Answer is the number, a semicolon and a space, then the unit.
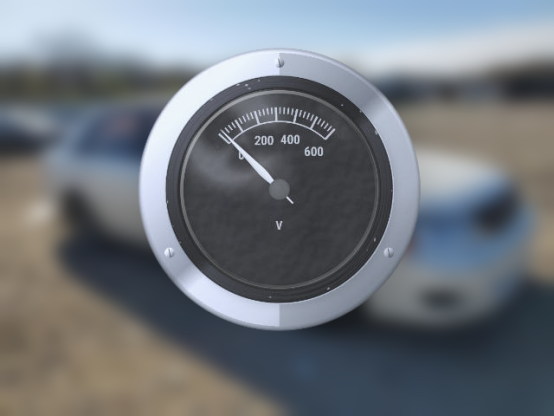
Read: 20; V
